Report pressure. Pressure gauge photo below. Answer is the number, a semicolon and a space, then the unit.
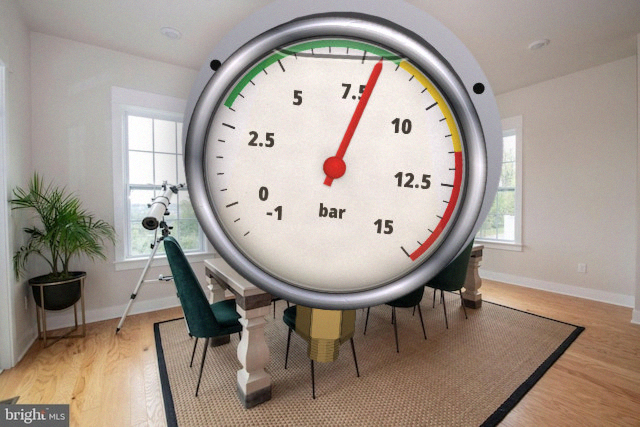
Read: 8; bar
